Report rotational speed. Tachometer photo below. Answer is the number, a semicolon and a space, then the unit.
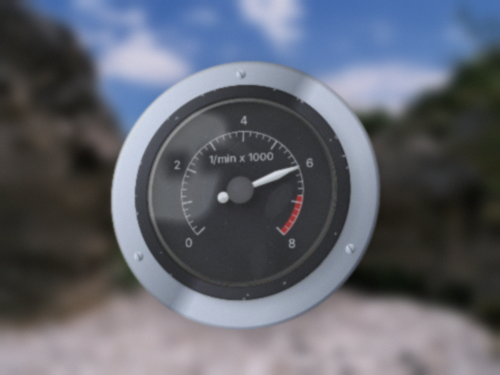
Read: 6000; rpm
